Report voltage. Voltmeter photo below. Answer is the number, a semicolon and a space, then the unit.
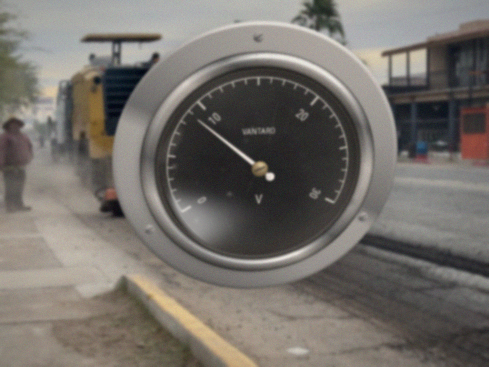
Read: 9; V
